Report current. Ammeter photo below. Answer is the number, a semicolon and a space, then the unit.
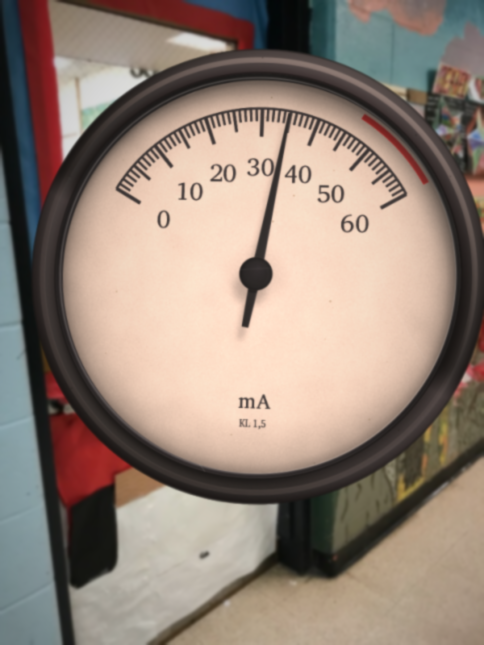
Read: 35; mA
